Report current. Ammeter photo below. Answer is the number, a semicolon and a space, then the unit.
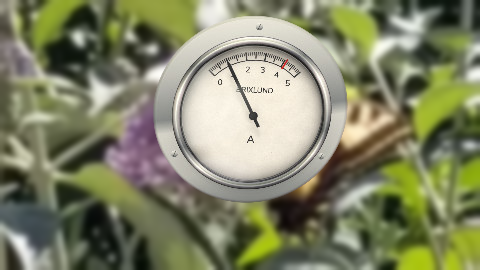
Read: 1; A
